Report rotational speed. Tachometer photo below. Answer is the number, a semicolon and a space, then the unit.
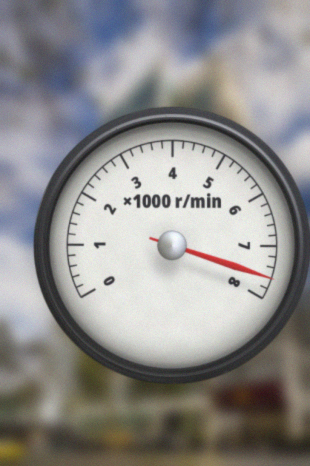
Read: 7600; rpm
